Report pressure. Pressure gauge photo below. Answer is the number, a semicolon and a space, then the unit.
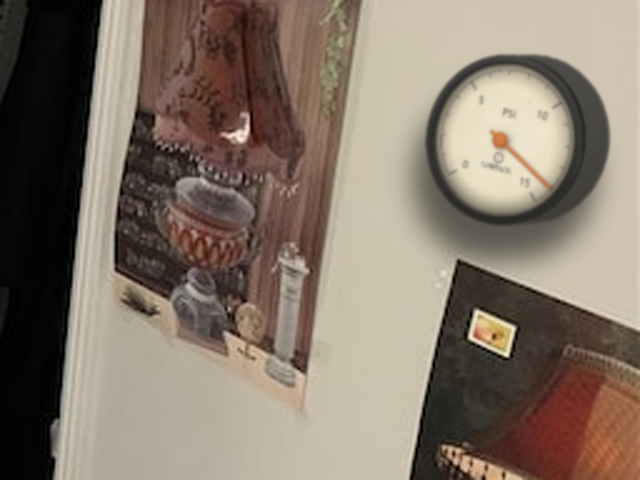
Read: 14; psi
